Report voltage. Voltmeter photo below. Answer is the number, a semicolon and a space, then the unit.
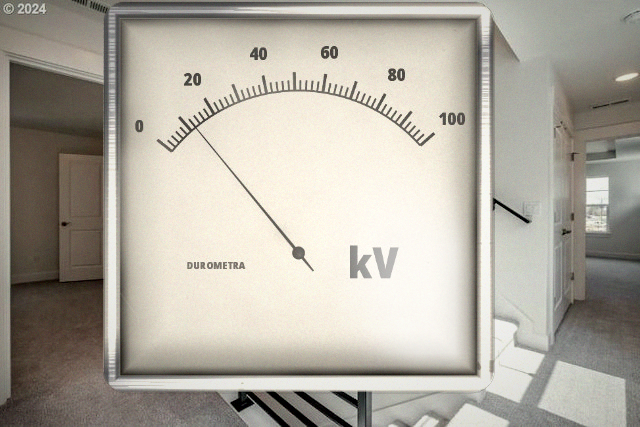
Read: 12; kV
